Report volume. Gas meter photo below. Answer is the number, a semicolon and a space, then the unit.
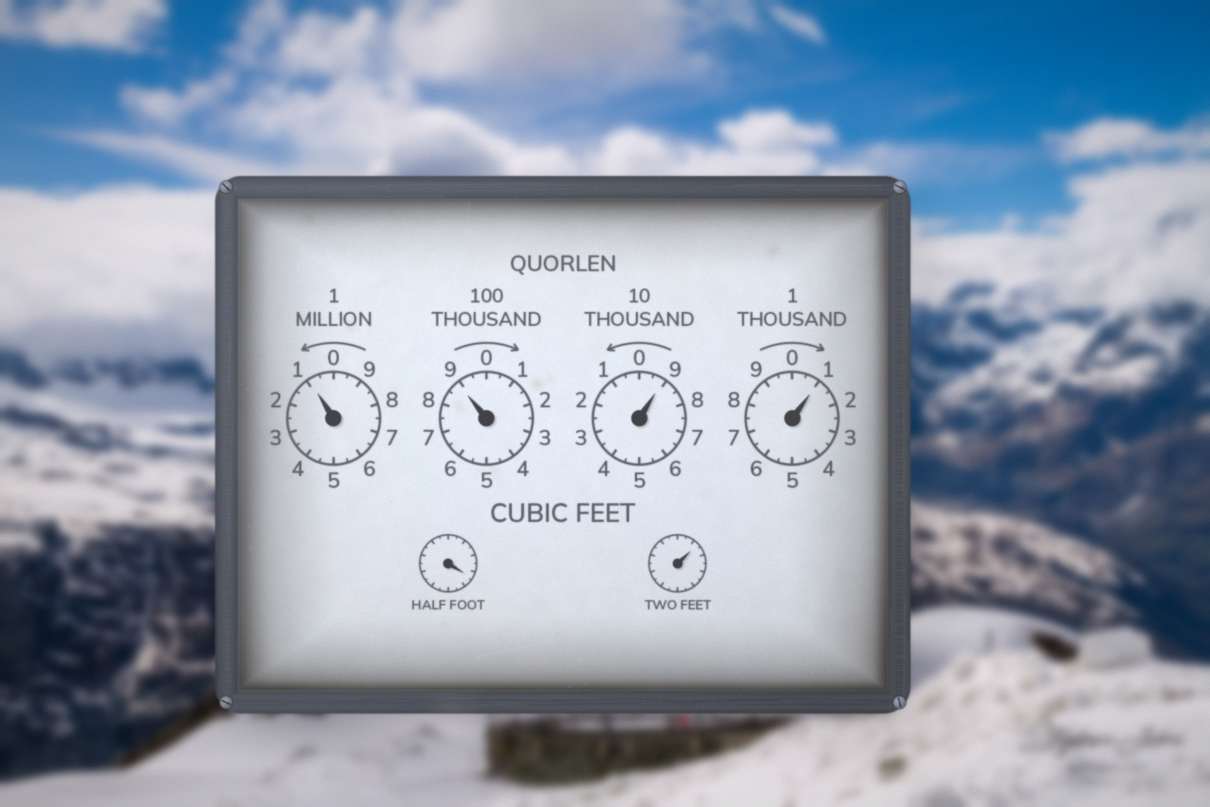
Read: 89100; ft³
